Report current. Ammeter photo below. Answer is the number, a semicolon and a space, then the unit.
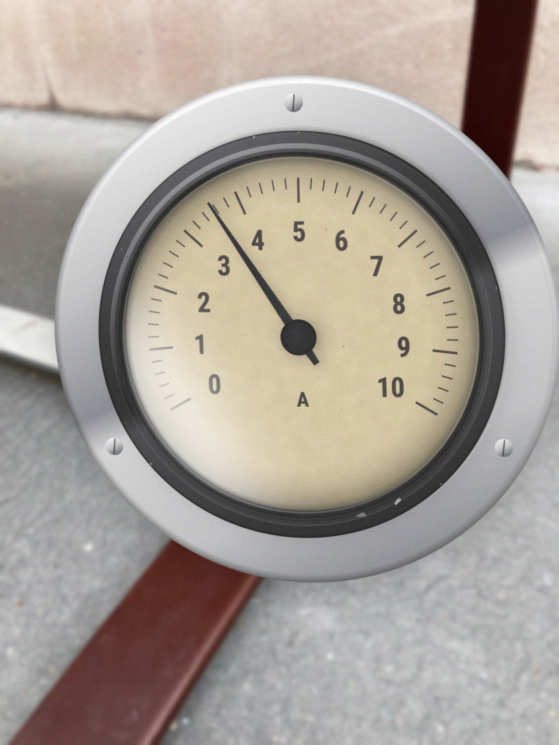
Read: 3.6; A
